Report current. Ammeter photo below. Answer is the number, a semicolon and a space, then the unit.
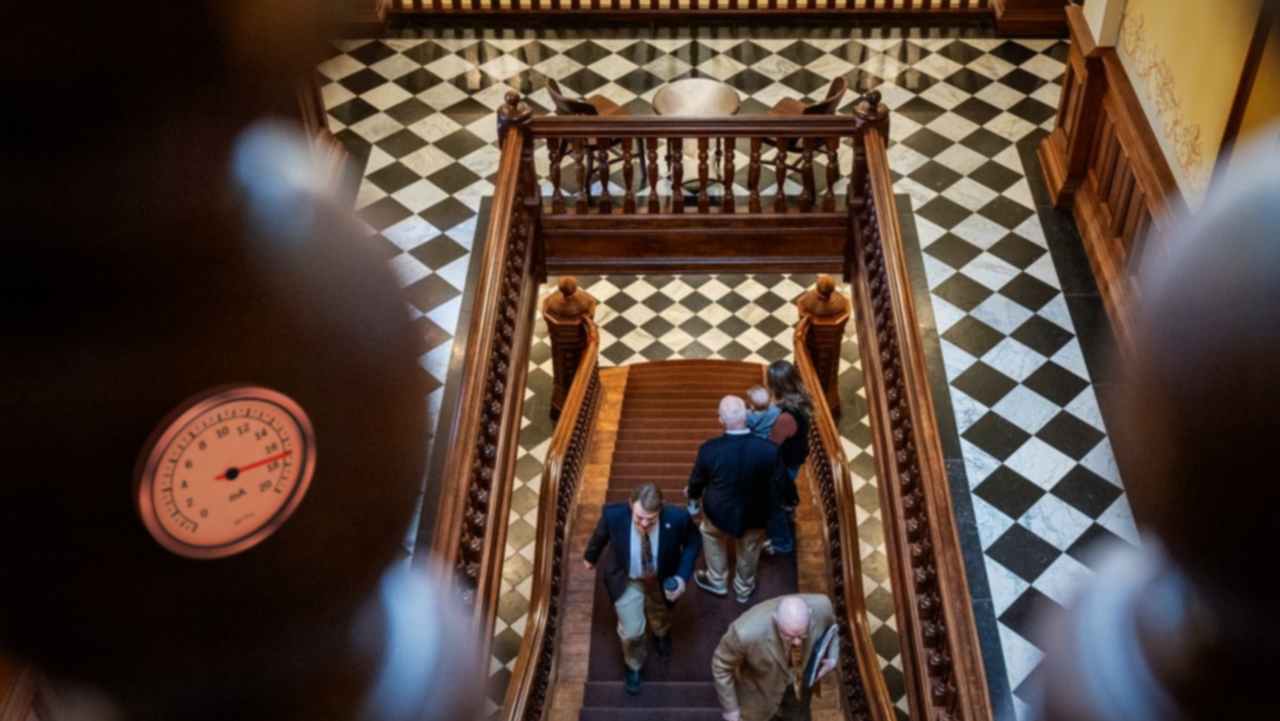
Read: 17; mA
